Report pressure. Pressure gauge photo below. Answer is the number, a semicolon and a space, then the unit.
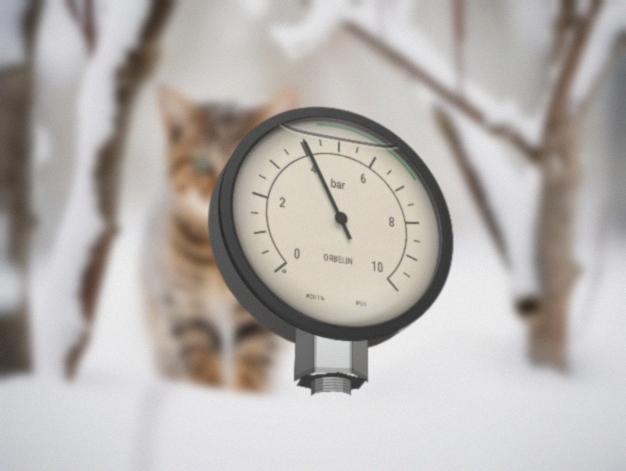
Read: 4; bar
